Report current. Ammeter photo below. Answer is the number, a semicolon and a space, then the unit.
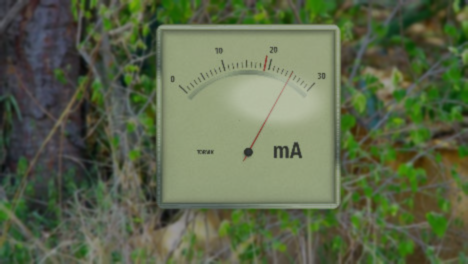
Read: 25; mA
